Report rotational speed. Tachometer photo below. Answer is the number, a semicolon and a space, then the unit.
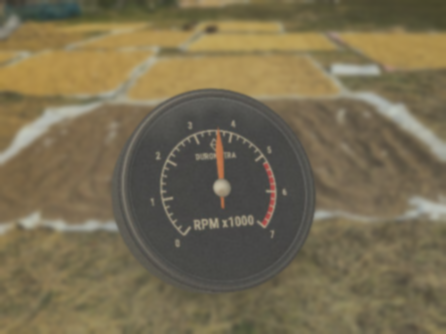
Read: 3600; rpm
